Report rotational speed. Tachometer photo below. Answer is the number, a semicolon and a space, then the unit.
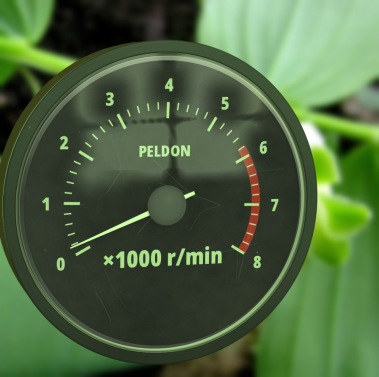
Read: 200; rpm
